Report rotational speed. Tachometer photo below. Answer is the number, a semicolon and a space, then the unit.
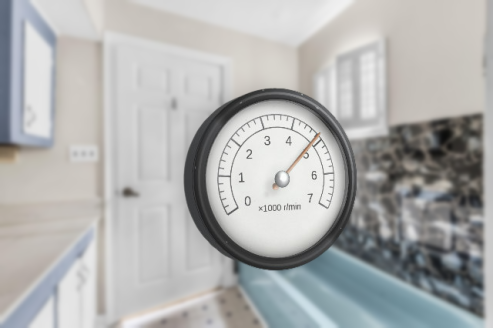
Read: 4800; rpm
